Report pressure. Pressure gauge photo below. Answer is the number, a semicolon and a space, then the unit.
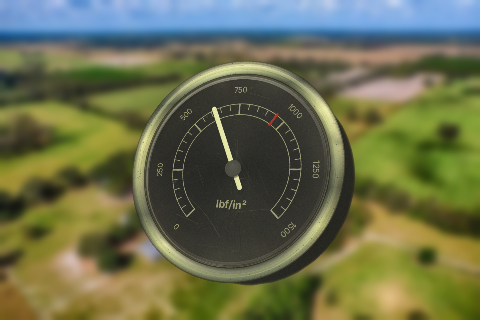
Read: 625; psi
